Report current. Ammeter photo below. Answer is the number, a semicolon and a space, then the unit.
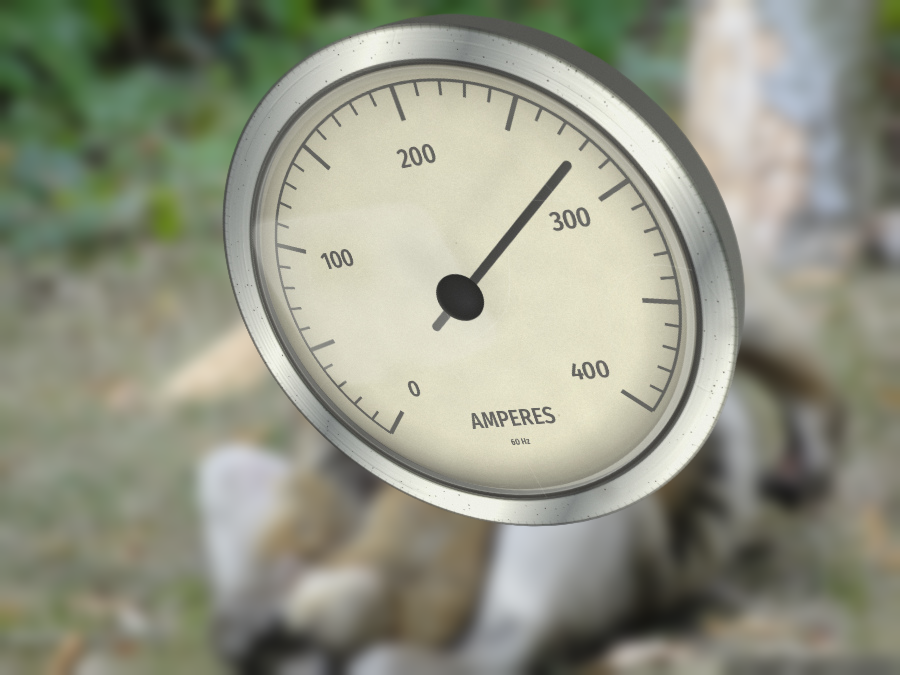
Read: 280; A
